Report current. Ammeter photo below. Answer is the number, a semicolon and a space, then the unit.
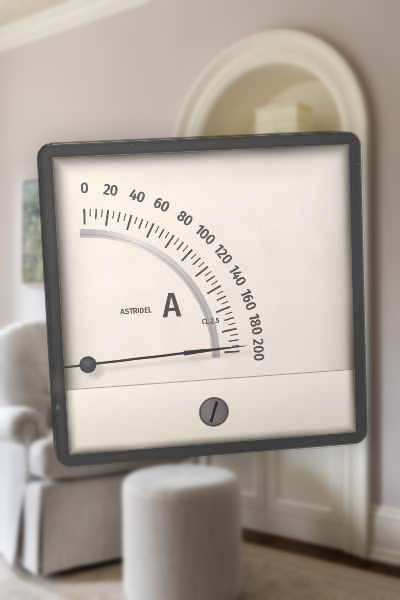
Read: 195; A
